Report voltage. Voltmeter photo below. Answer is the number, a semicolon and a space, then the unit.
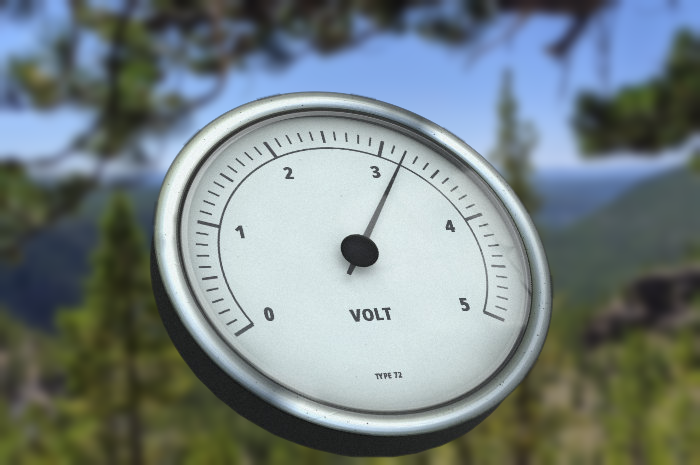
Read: 3.2; V
